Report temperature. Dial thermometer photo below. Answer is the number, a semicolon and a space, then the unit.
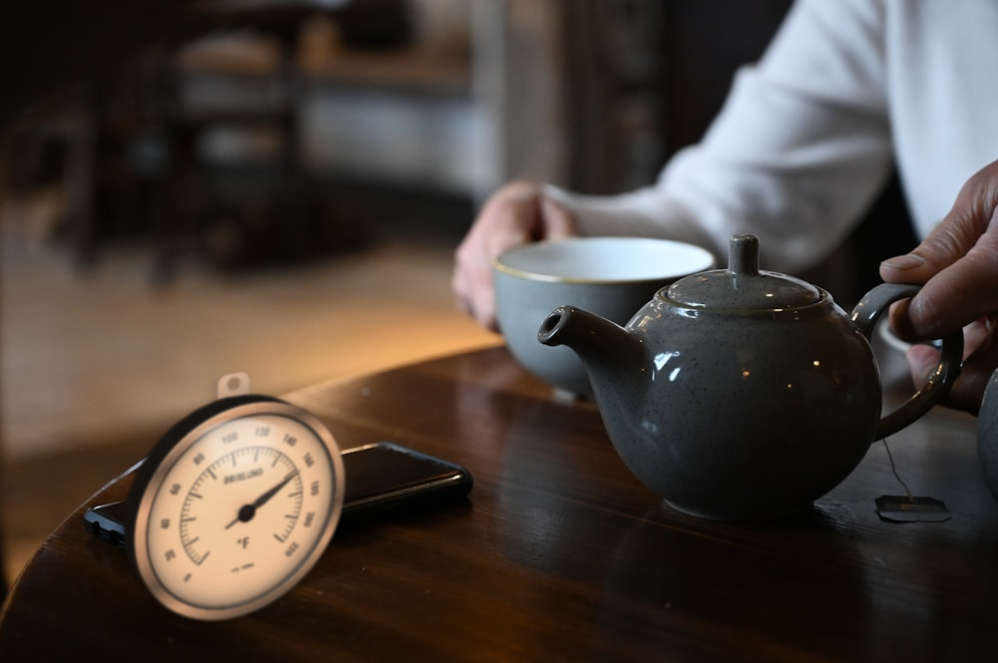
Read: 160; °F
